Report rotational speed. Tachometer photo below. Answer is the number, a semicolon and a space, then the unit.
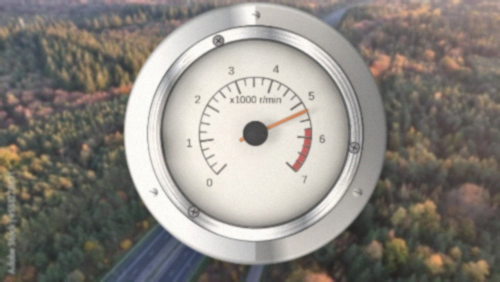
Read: 5250; rpm
